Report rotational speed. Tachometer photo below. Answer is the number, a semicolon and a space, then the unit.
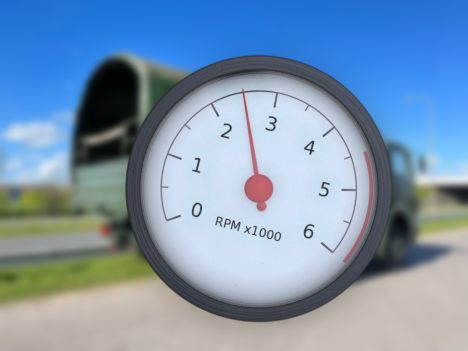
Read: 2500; rpm
